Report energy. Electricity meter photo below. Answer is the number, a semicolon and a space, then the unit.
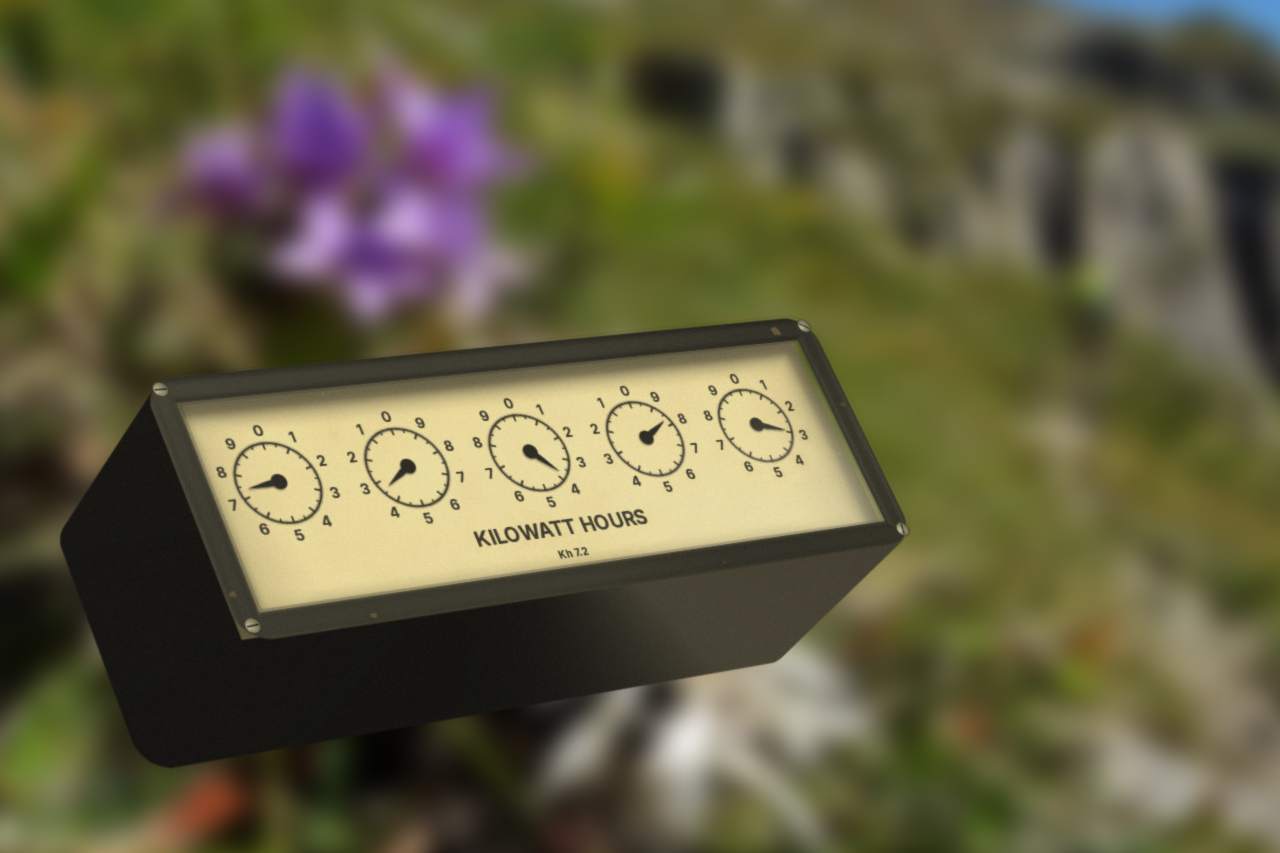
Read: 73383; kWh
